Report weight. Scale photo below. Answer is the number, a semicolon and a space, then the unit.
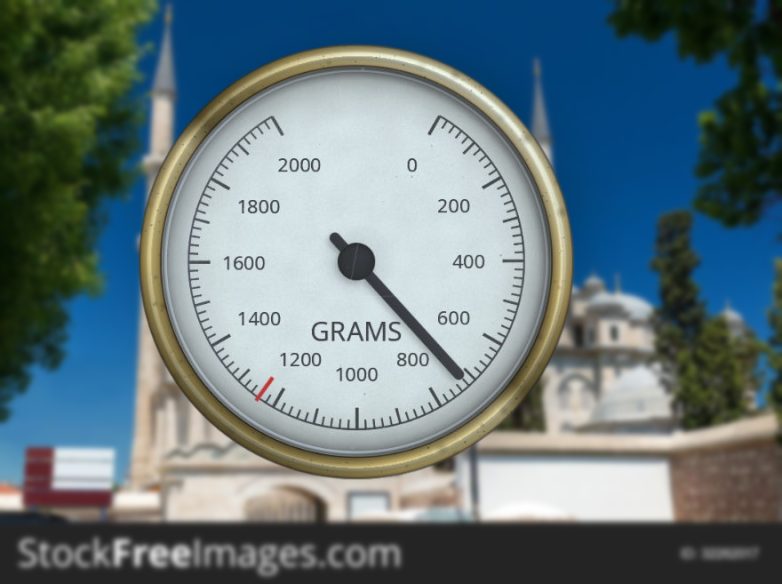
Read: 720; g
